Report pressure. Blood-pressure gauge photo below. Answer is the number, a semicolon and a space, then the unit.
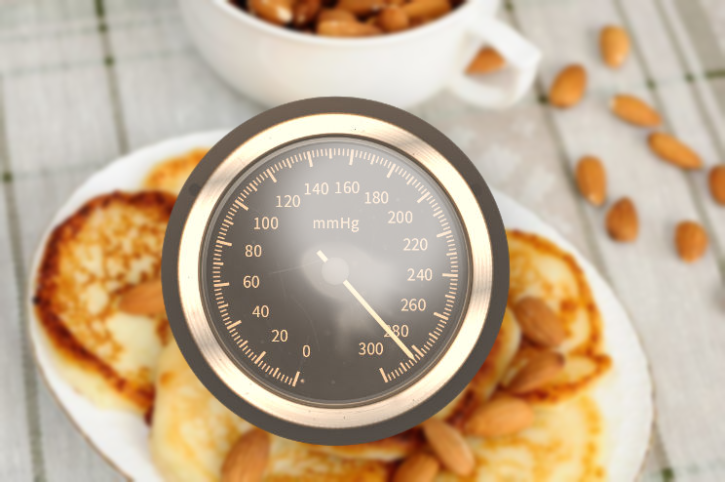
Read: 284; mmHg
